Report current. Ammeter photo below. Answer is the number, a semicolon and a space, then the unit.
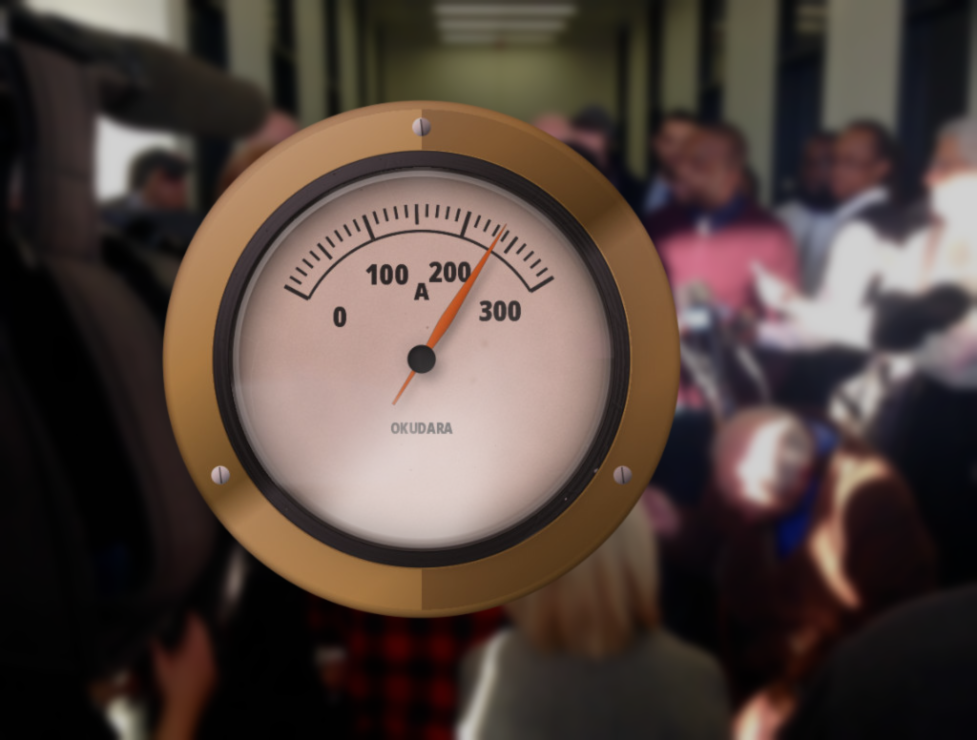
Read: 235; A
